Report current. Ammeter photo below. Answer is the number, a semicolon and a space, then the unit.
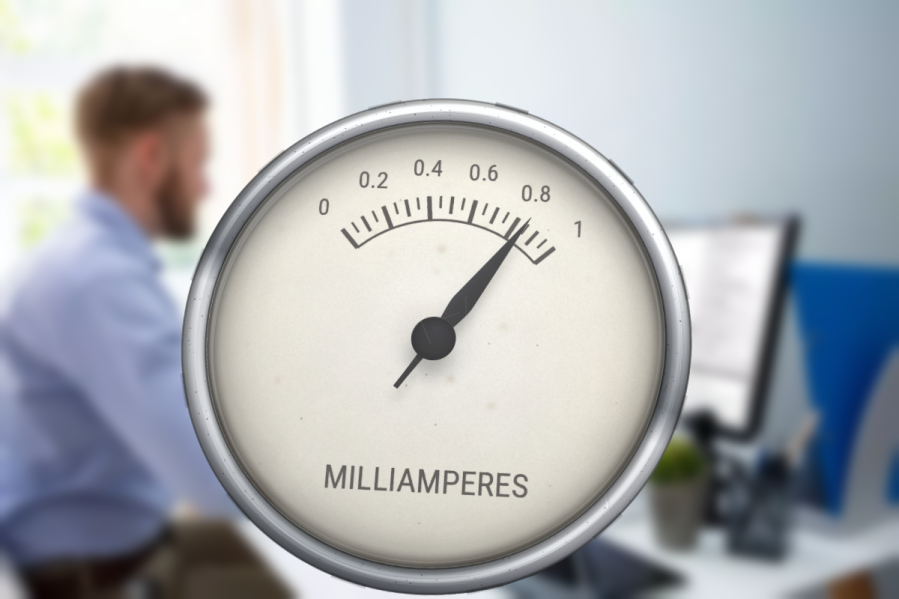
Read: 0.85; mA
